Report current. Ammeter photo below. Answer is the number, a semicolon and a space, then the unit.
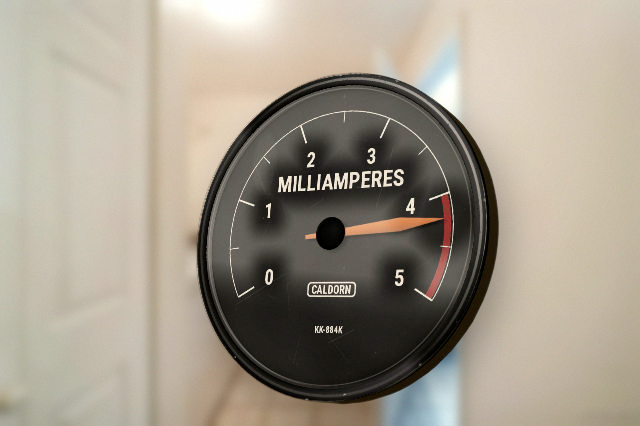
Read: 4.25; mA
